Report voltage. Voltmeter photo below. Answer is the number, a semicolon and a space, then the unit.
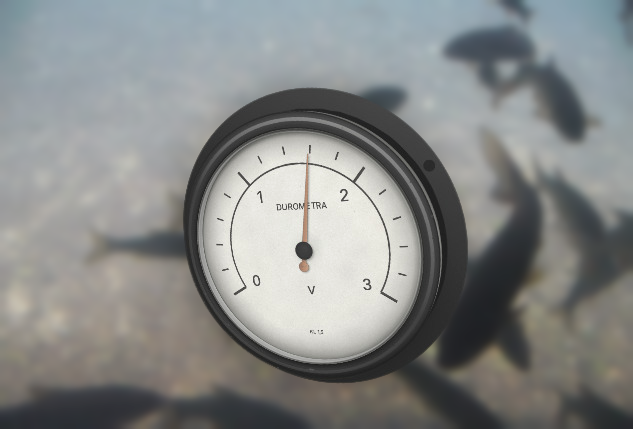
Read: 1.6; V
